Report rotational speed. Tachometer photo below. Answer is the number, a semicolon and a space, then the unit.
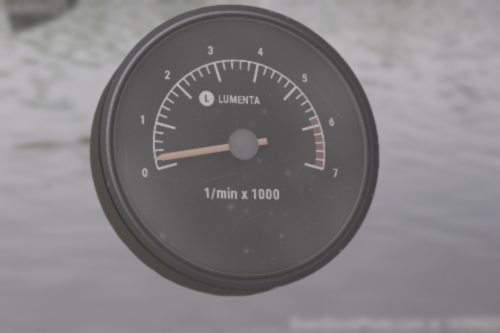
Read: 200; rpm
